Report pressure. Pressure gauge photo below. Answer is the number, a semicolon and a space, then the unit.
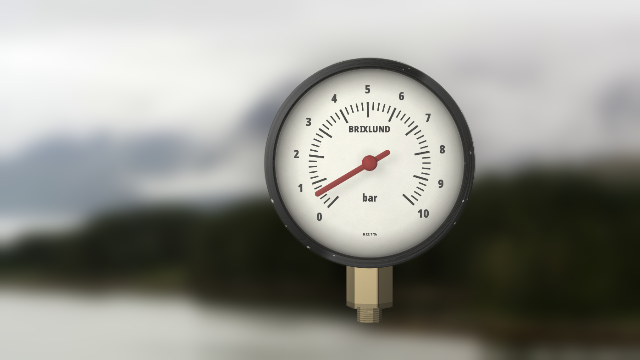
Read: 0.6; bar
